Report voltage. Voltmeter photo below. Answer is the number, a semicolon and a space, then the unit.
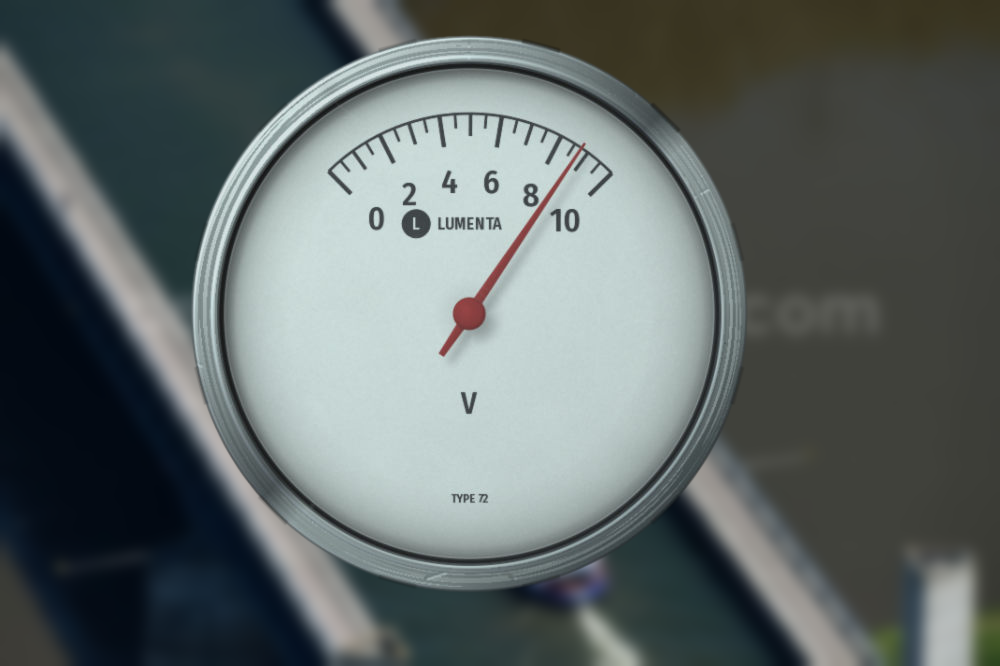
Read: 8.75; V
